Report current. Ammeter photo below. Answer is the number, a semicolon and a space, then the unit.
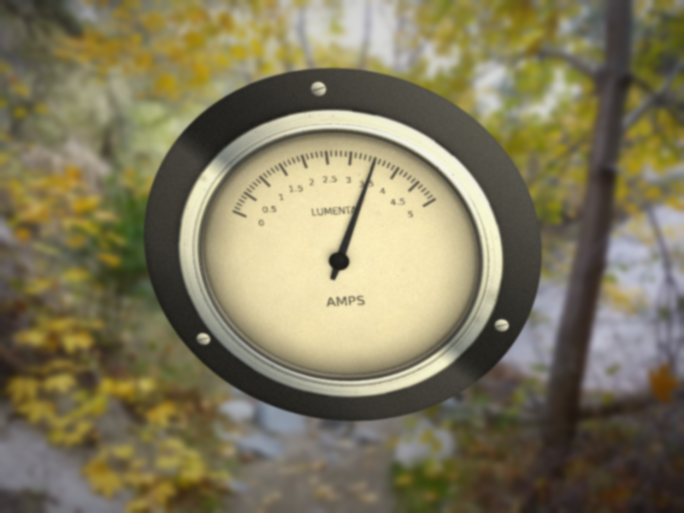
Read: 3.5; A
